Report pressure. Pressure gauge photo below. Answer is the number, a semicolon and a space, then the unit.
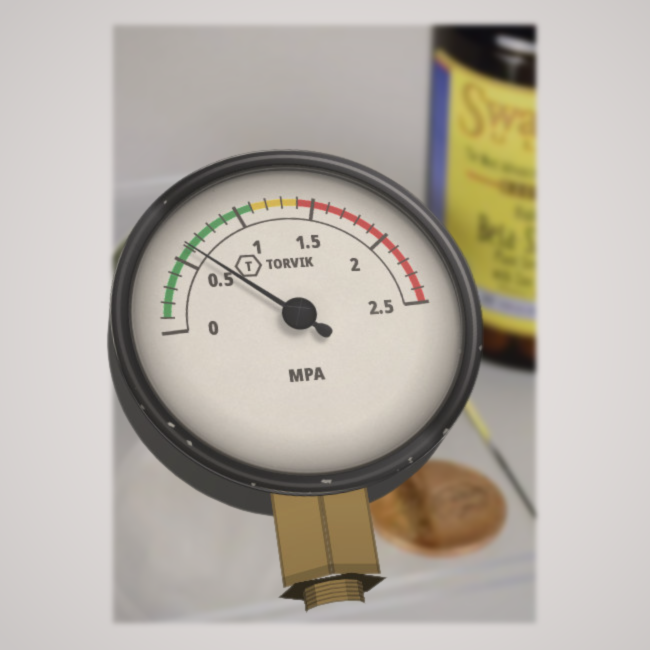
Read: 0.6; MPa
